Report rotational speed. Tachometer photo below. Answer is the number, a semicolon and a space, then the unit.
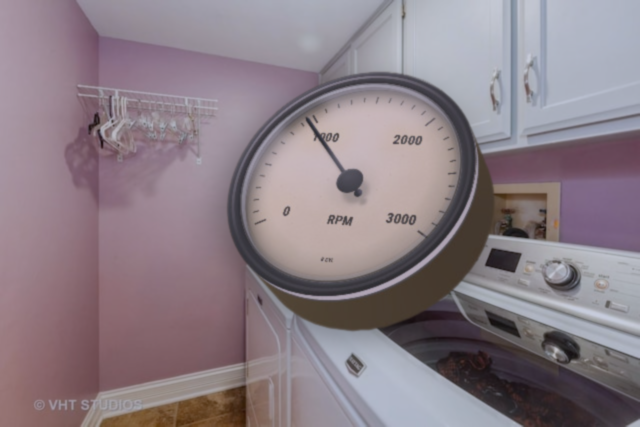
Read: 950; rpm
